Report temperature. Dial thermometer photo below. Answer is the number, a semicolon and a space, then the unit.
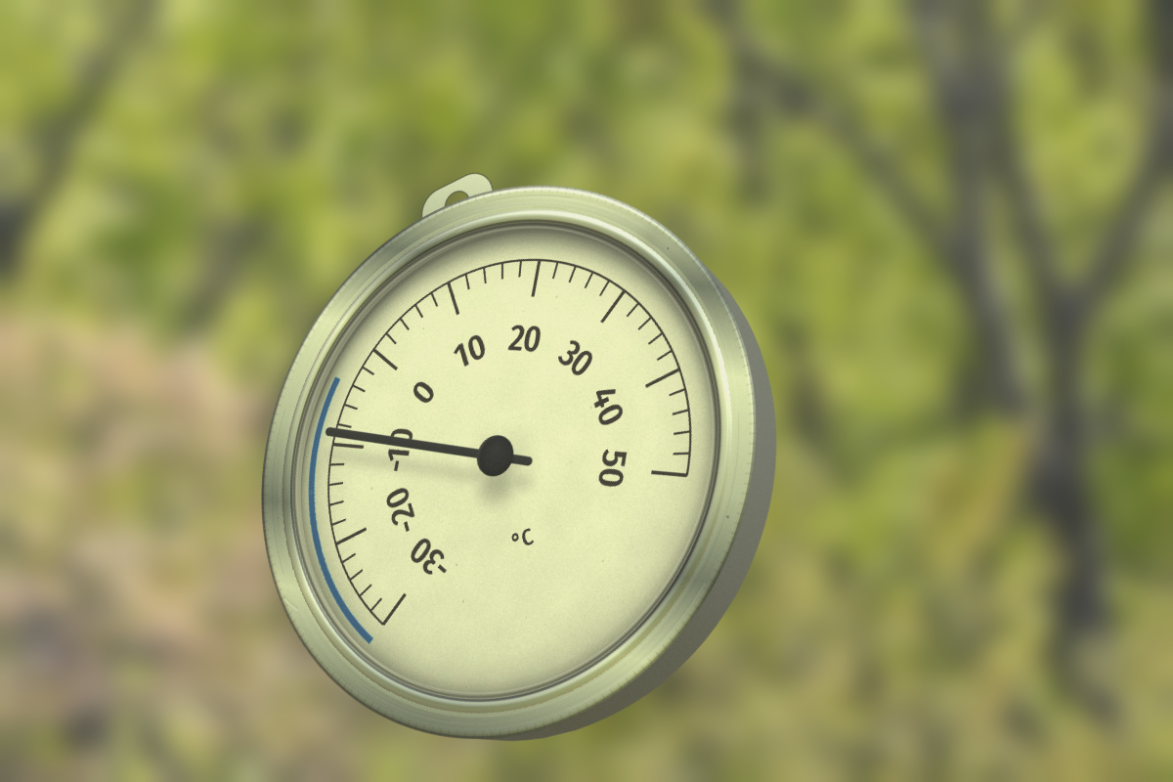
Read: -9; °C
